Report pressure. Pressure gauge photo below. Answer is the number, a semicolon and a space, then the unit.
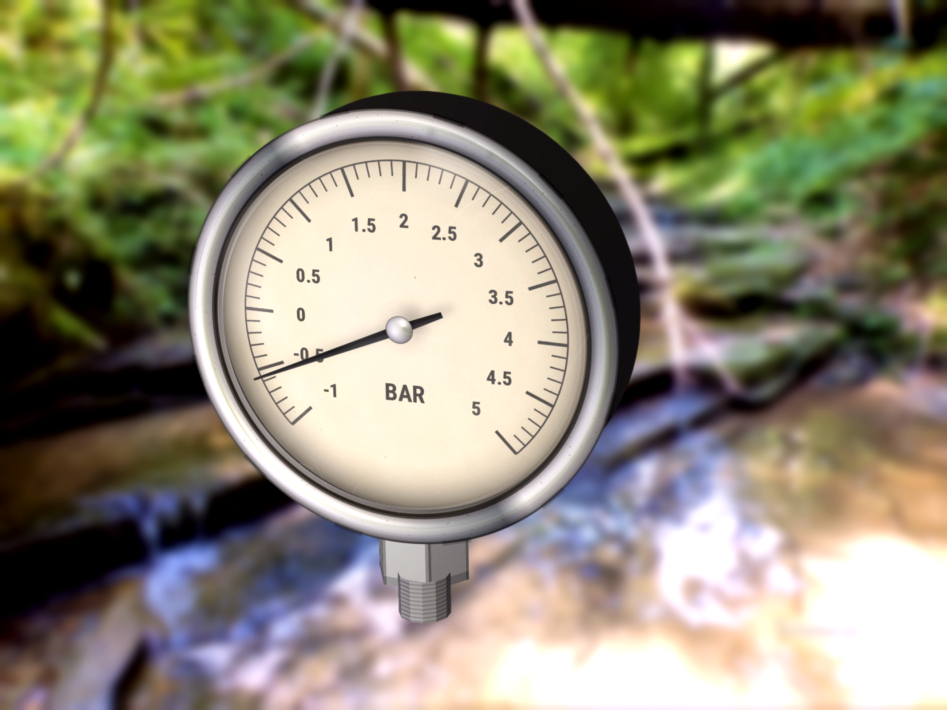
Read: -0.55; bar
